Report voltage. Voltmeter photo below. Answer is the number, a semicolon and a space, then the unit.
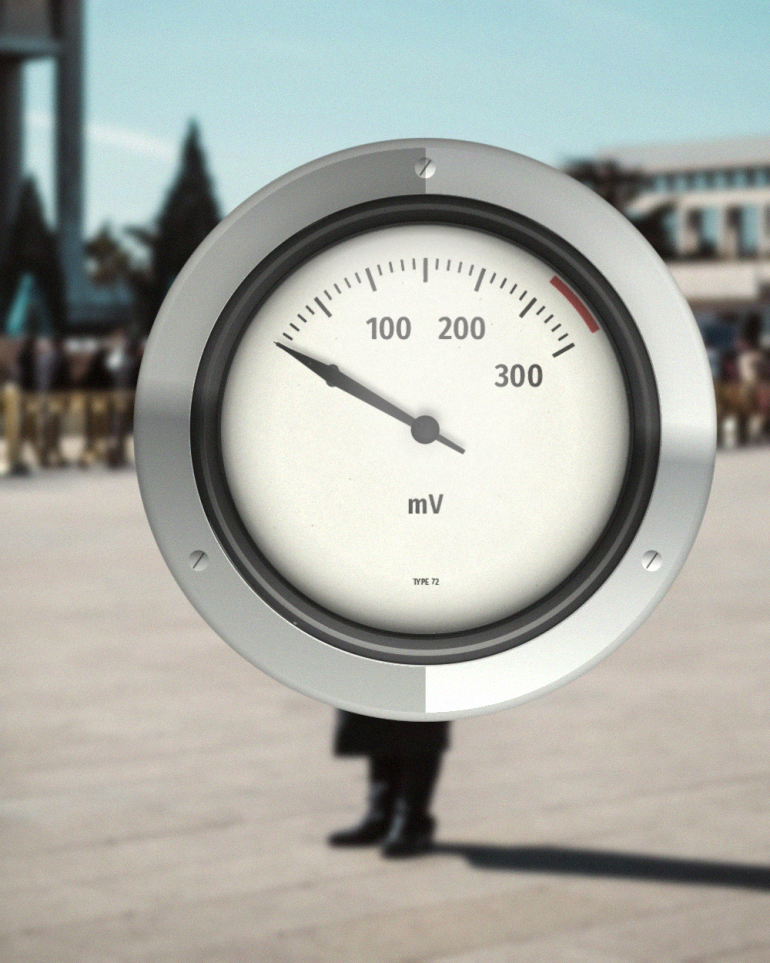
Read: 0; mV
